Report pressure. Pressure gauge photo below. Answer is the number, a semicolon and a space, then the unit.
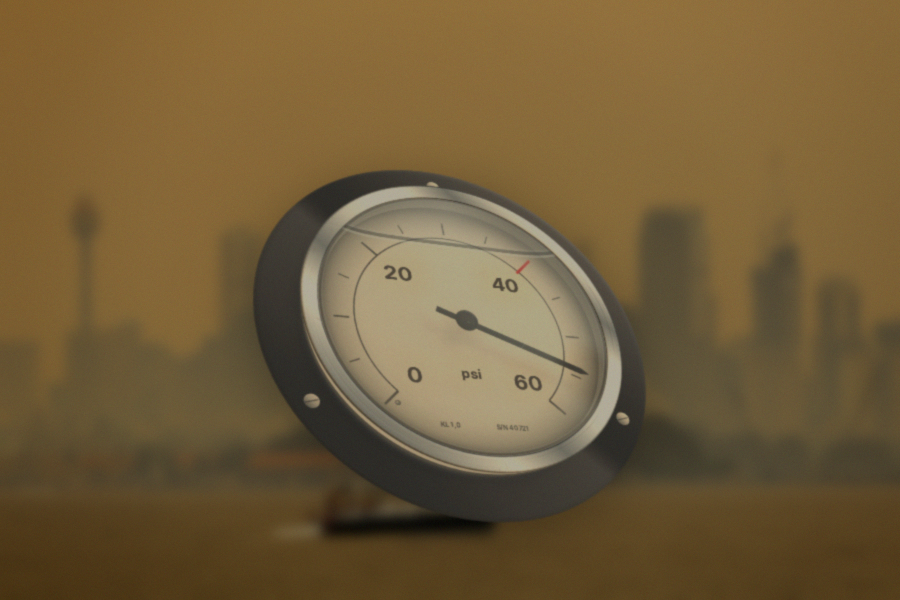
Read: 55; psi
